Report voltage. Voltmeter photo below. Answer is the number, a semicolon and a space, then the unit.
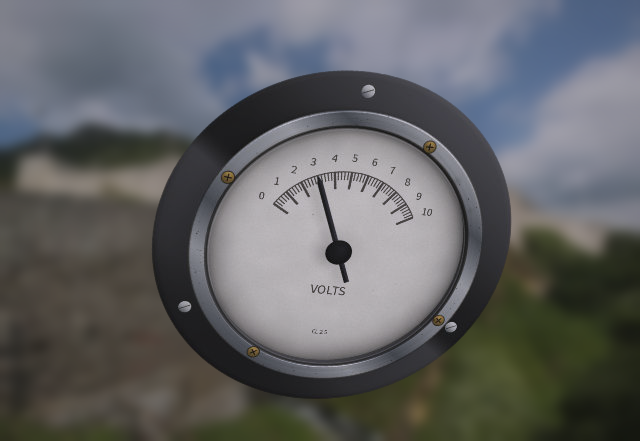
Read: 3; V
